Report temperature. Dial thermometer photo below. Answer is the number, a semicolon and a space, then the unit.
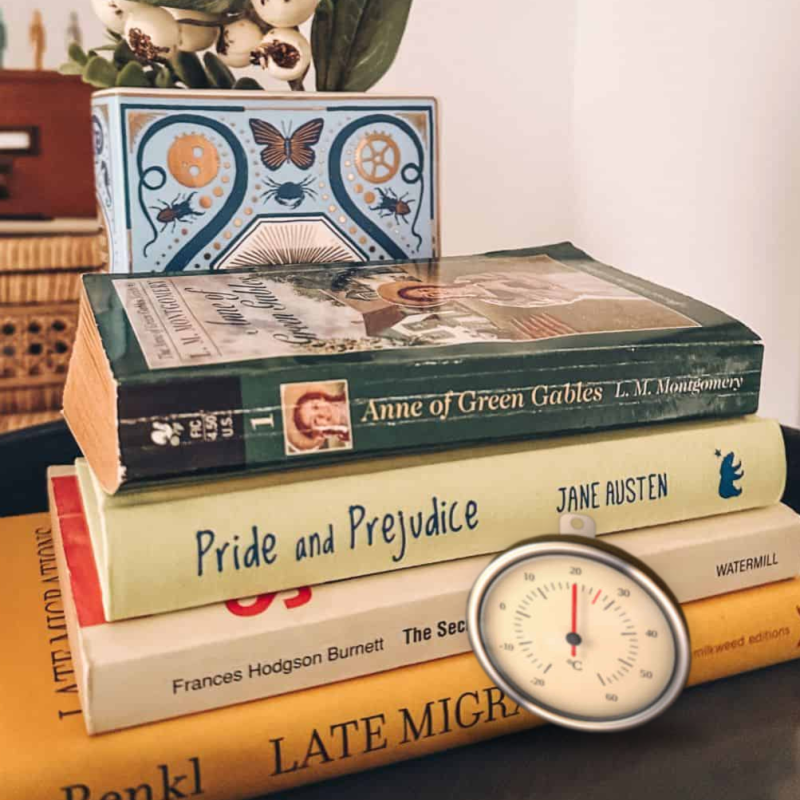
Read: 20; °C
